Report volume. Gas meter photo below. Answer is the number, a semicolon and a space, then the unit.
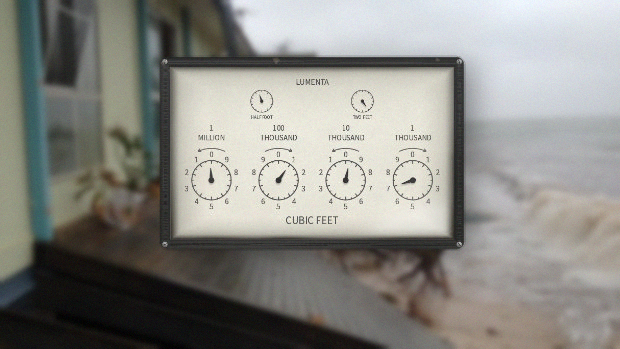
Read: 9700; ft³
